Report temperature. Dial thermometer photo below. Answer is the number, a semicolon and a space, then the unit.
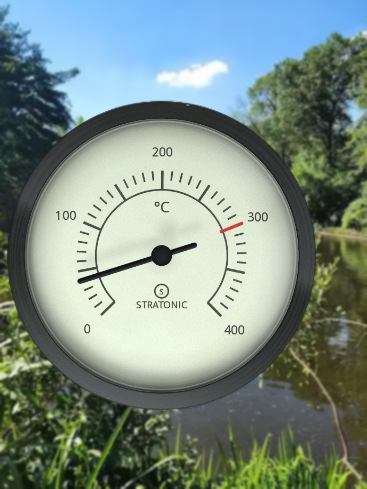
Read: 40; °C
